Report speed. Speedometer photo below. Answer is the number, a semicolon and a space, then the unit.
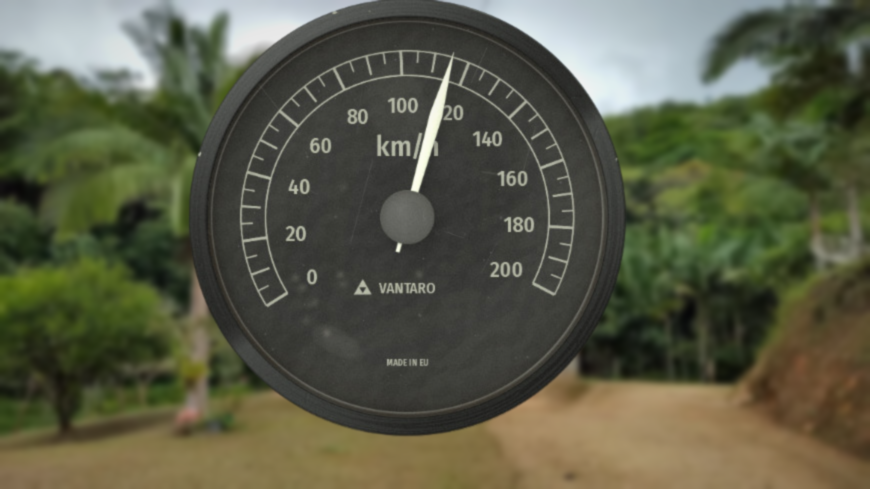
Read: 115; km/h
